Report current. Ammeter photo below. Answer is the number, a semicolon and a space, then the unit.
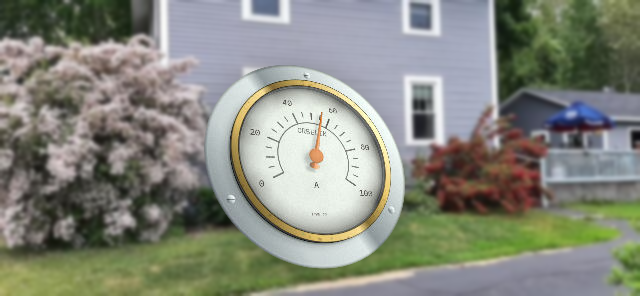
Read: 55; A
